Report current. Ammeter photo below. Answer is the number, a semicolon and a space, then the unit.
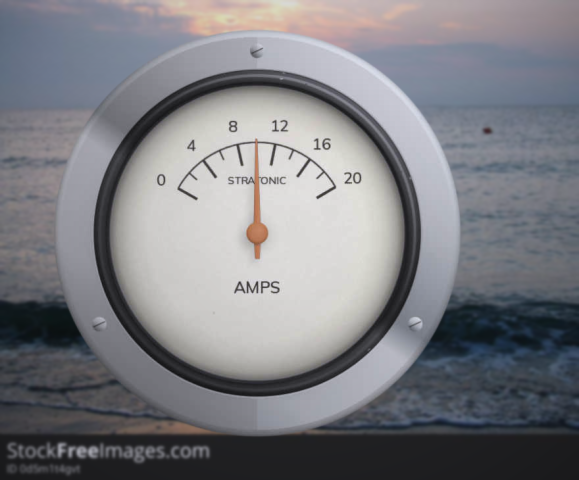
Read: 10; A
